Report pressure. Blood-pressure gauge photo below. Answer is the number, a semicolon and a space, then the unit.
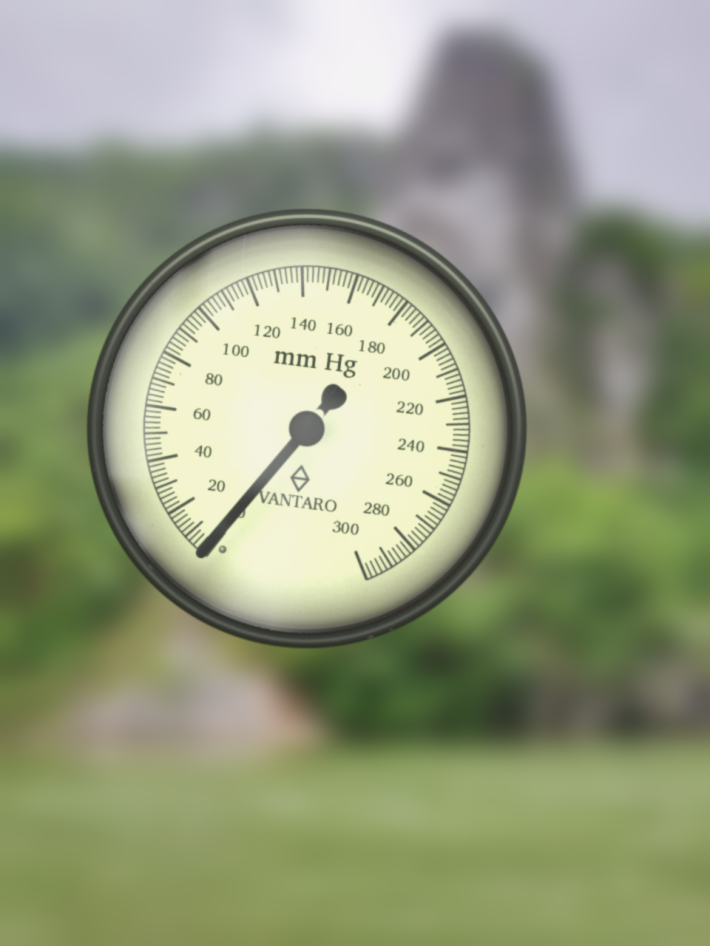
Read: 2; mmHg
